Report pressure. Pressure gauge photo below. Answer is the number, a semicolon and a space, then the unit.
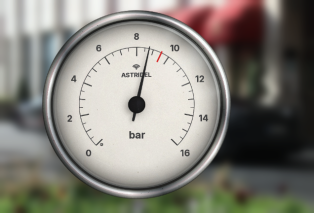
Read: 8.75; bar
